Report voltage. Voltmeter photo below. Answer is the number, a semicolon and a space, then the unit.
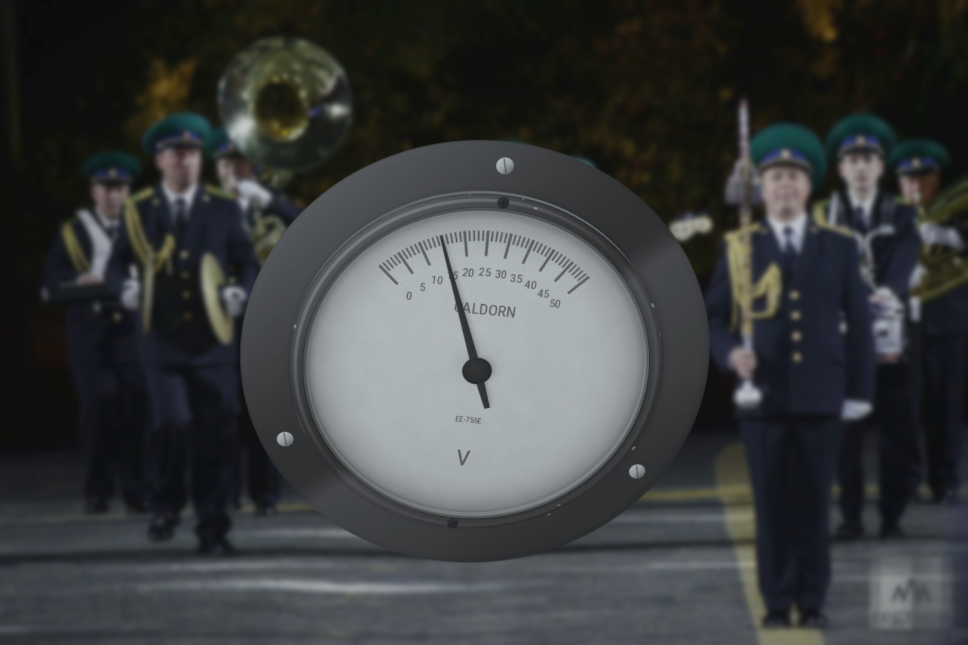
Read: 15; V
